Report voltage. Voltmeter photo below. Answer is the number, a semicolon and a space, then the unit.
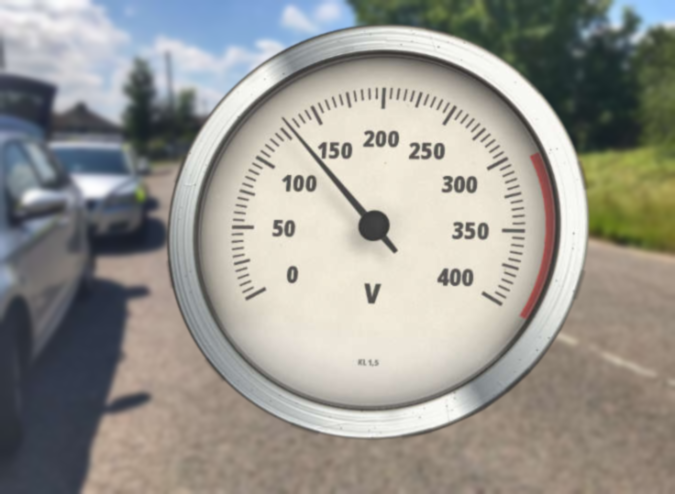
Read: 130; V
